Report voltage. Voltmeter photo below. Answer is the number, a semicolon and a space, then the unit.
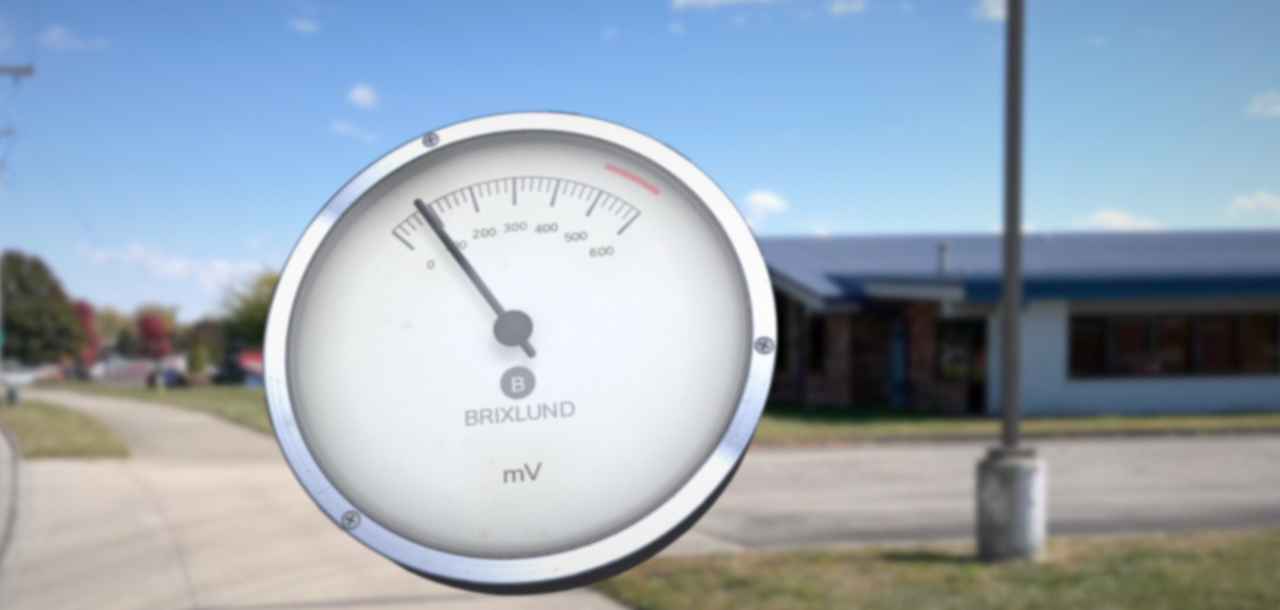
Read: 80; mV
